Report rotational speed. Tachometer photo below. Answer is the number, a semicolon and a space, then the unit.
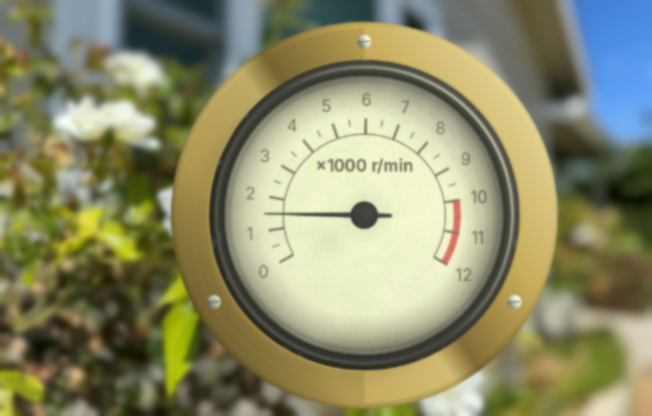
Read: 1500; rpm
